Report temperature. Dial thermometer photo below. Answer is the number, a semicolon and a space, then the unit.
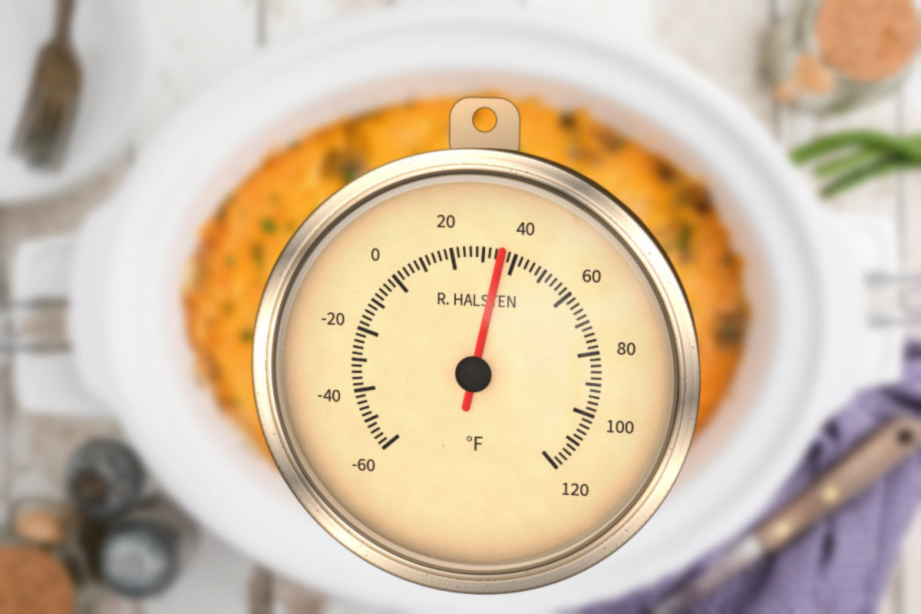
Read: 36; °F
